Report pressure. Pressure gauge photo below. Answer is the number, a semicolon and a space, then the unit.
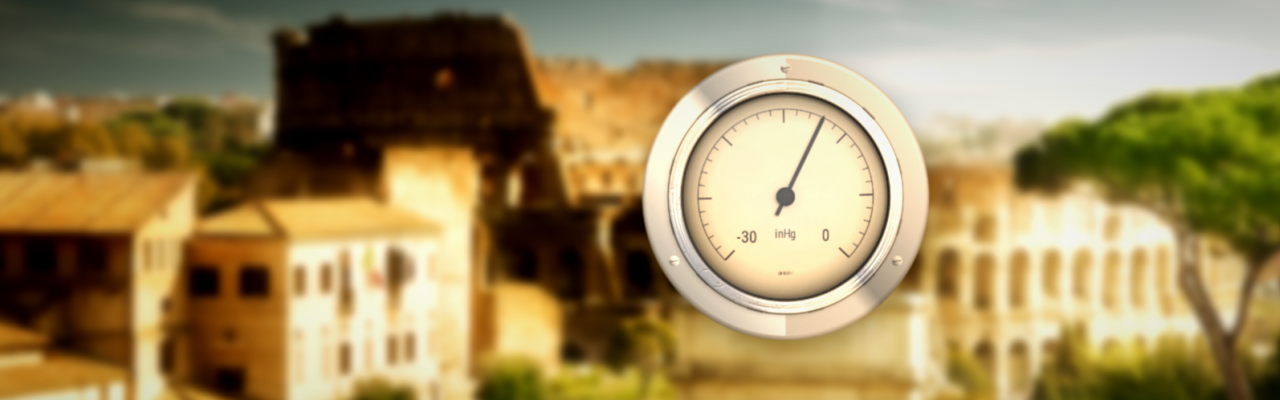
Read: -12; inHg
